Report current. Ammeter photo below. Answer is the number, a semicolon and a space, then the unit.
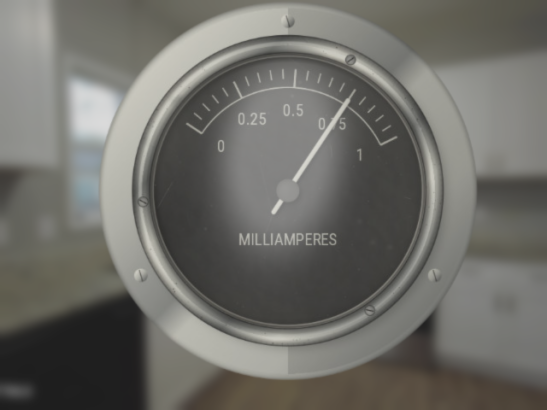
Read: 0.75; mA
